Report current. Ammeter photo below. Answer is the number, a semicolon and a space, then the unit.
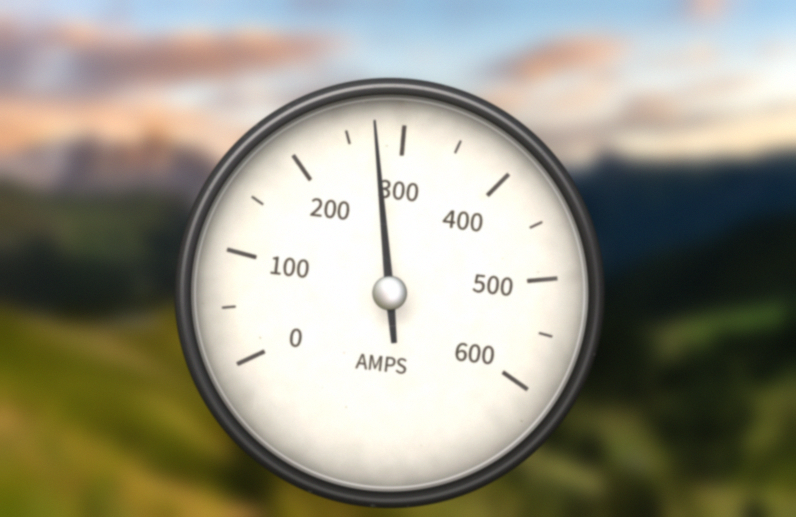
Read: 275; A
